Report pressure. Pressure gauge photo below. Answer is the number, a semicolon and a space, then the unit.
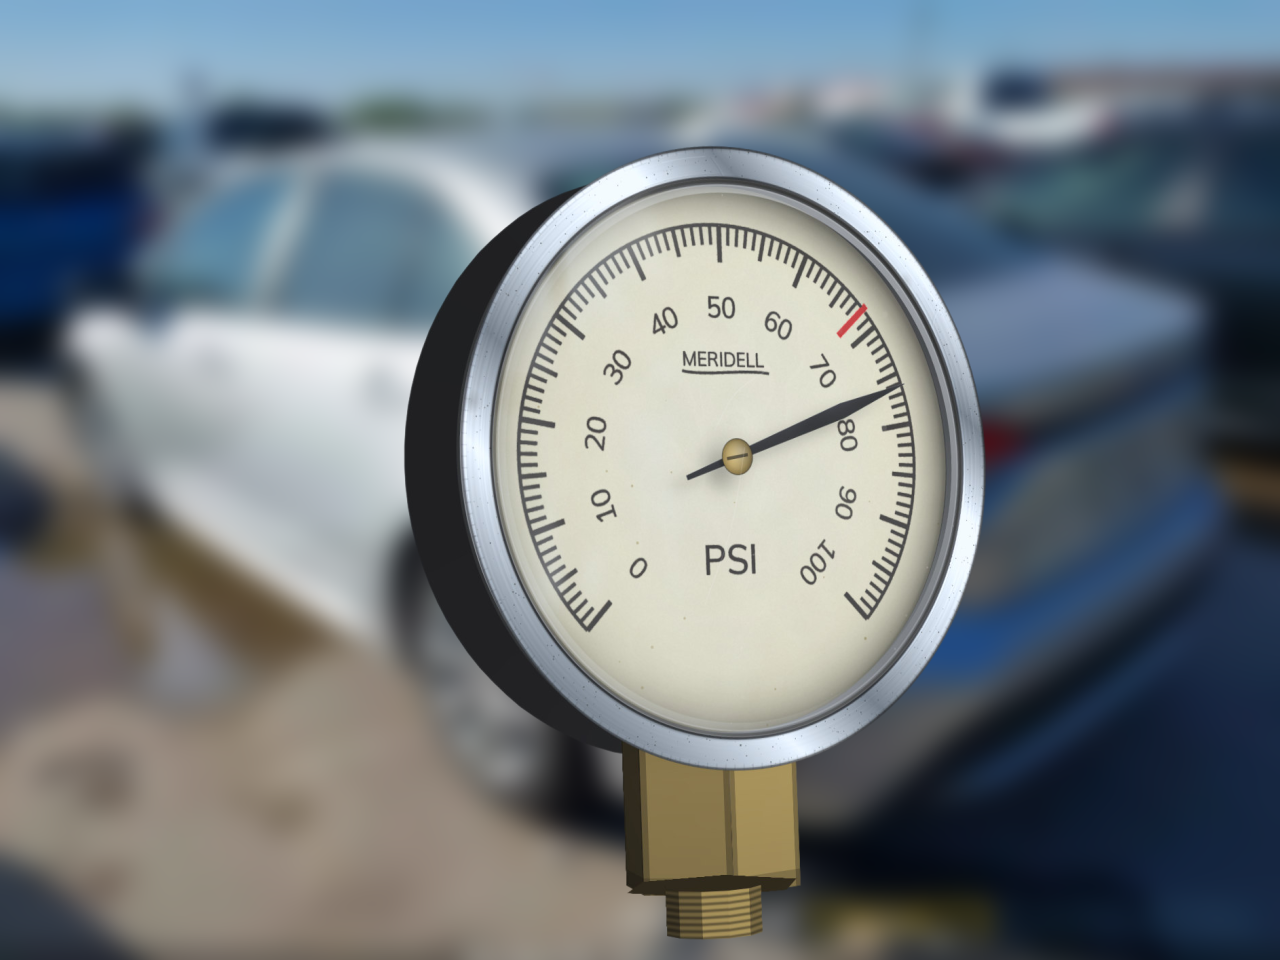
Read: 76; psi
